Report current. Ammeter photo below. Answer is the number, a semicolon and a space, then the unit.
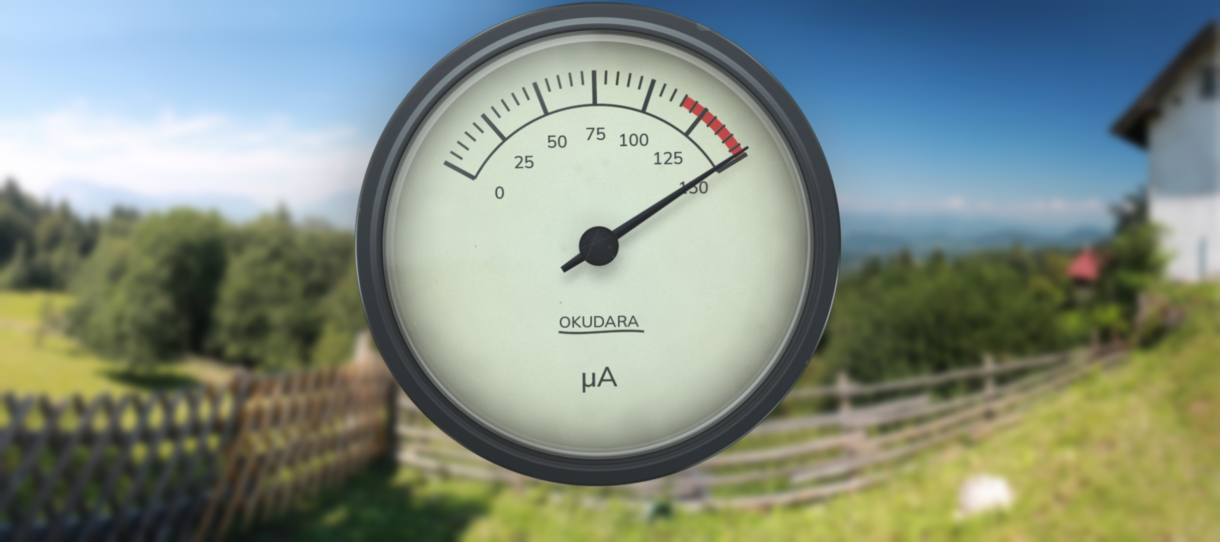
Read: 147.5; µA
